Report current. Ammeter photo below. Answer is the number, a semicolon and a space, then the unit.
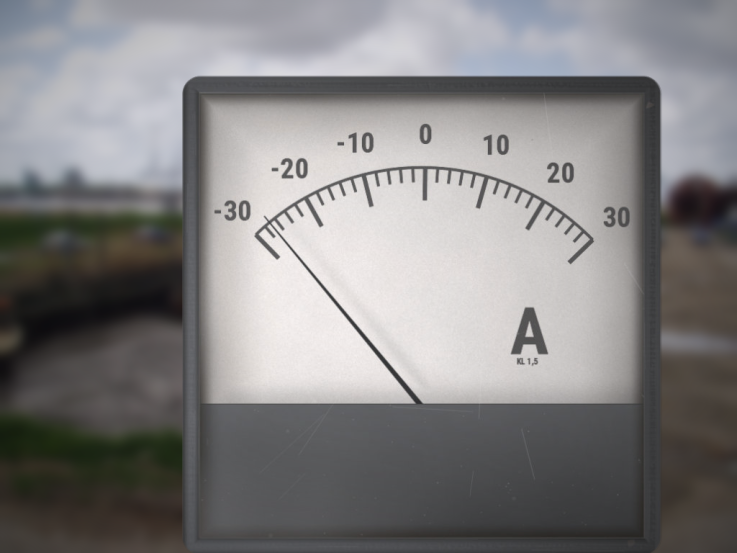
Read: -27; A
